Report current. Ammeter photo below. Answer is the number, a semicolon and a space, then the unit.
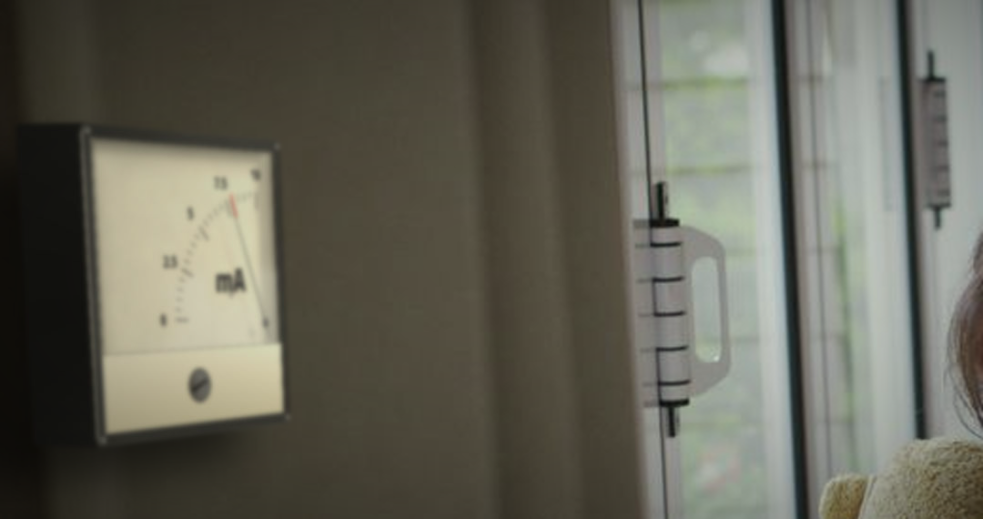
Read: 7.5; mA
